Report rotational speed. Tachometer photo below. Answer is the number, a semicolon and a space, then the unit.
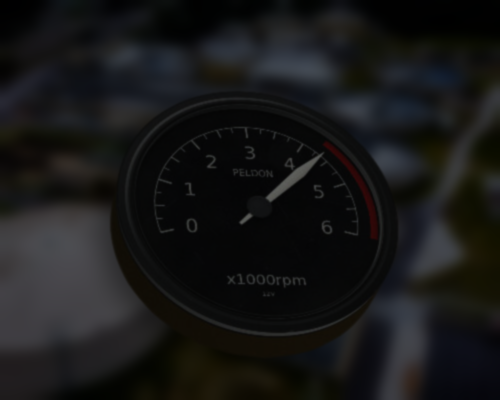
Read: 4375; rpm
